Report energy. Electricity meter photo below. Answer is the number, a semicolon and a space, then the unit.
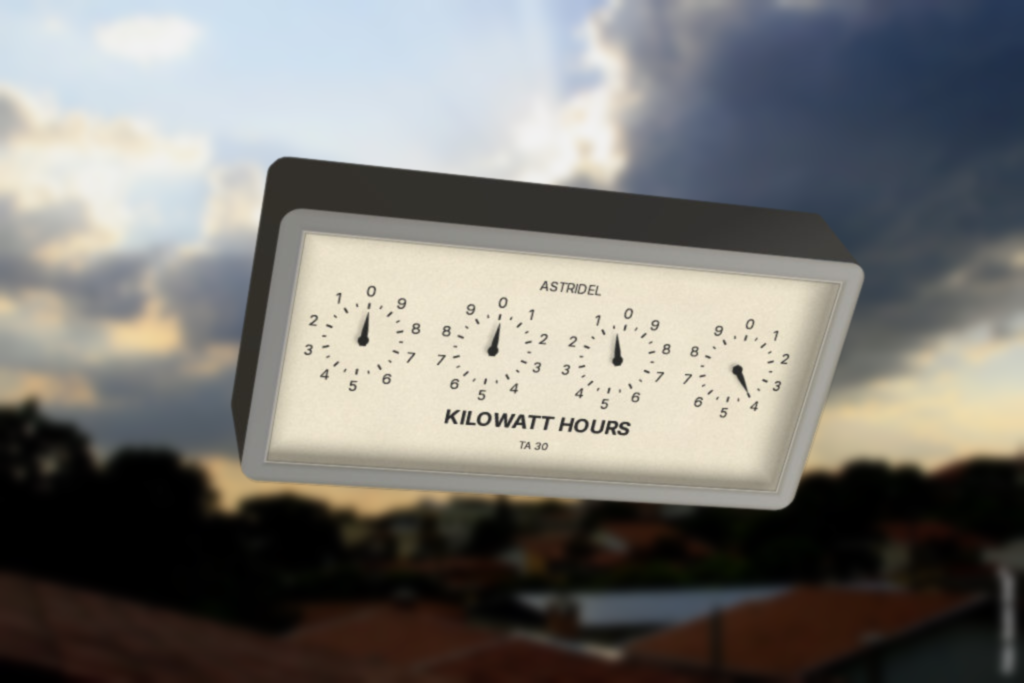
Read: 4; kWh
